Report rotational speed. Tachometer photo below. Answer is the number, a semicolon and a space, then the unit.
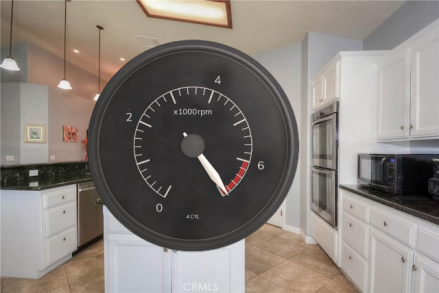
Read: 6900; rpm
